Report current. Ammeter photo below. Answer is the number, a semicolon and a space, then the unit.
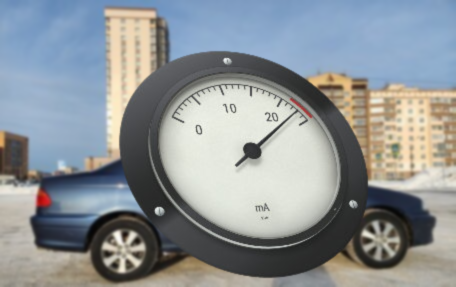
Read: 23; mA
